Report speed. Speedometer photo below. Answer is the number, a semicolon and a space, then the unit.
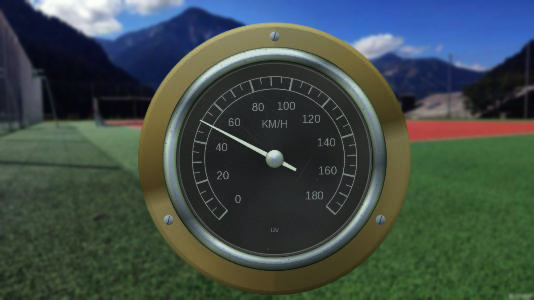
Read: 50; km/h
